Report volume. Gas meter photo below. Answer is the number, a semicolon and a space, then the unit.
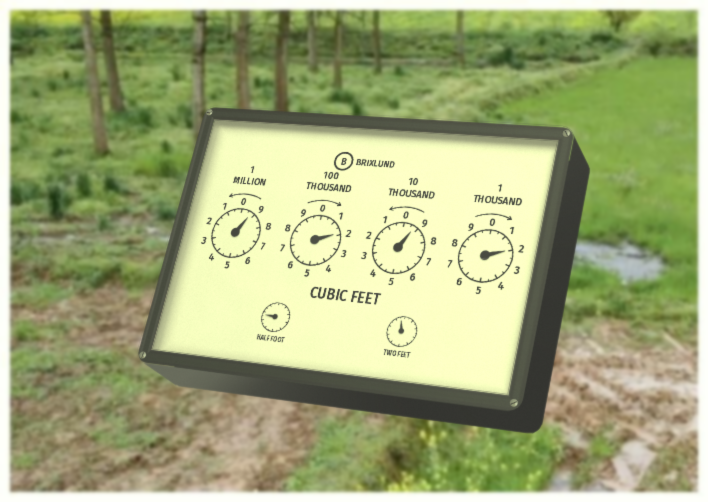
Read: 919200; ft³
